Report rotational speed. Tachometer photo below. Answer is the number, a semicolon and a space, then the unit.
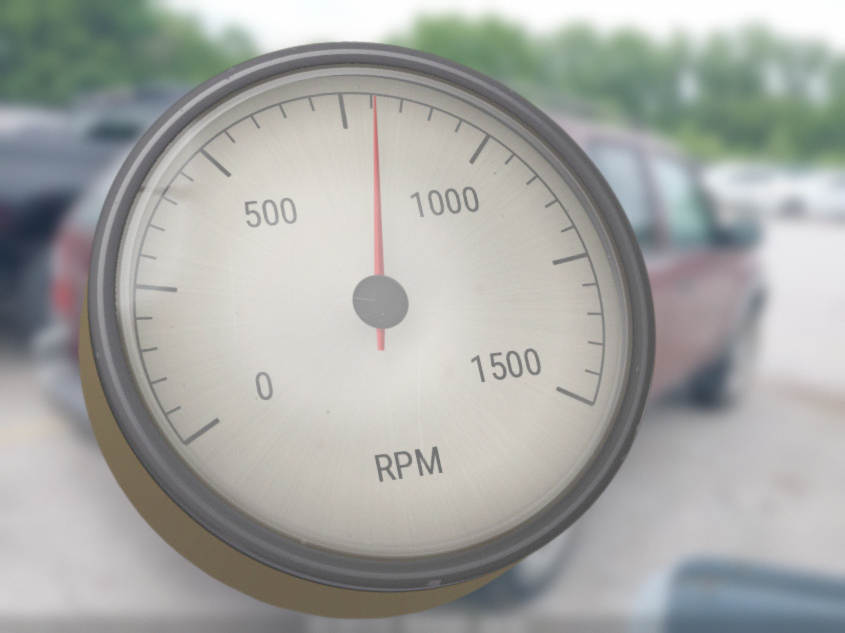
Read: 800; rpm
